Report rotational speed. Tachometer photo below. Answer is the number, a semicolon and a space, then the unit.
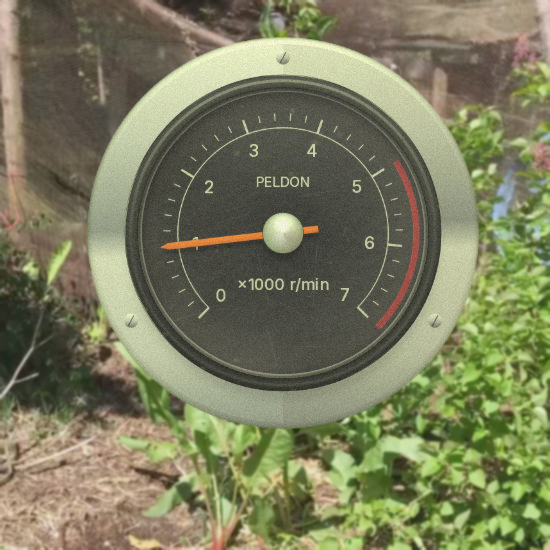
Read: 1000; rpm
